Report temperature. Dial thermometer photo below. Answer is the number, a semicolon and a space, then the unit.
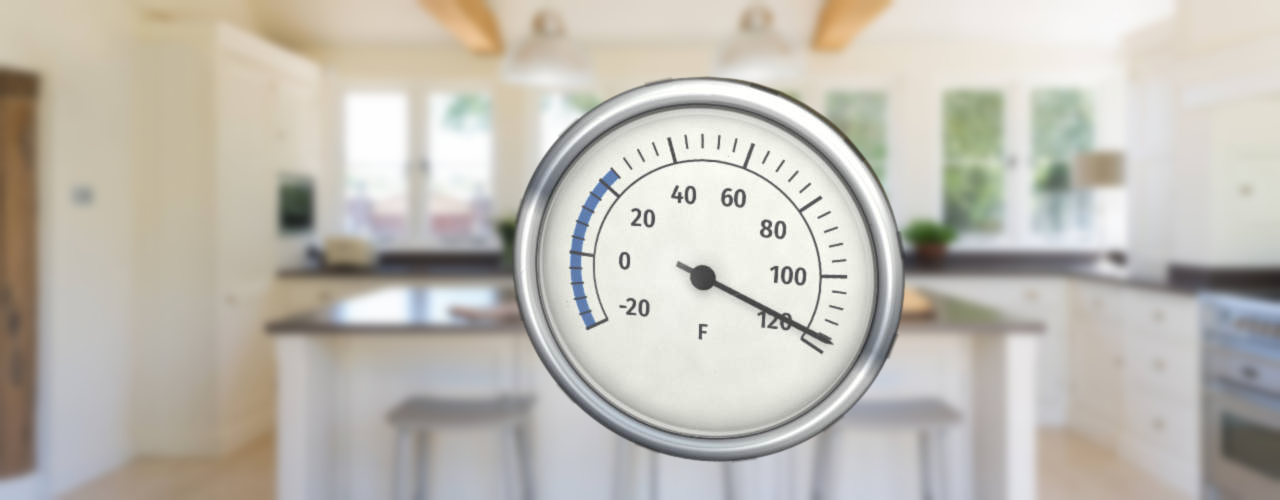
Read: 116; °F
